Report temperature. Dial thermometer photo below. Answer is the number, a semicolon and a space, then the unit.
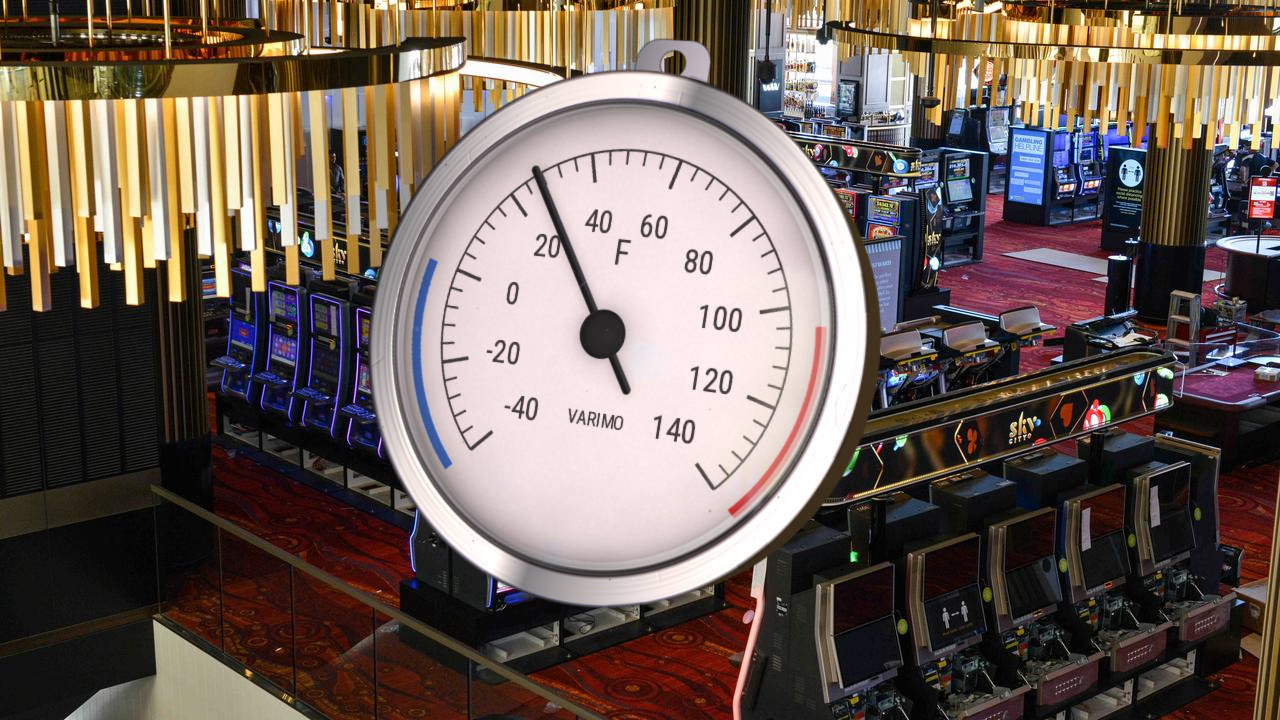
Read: 28; °F
